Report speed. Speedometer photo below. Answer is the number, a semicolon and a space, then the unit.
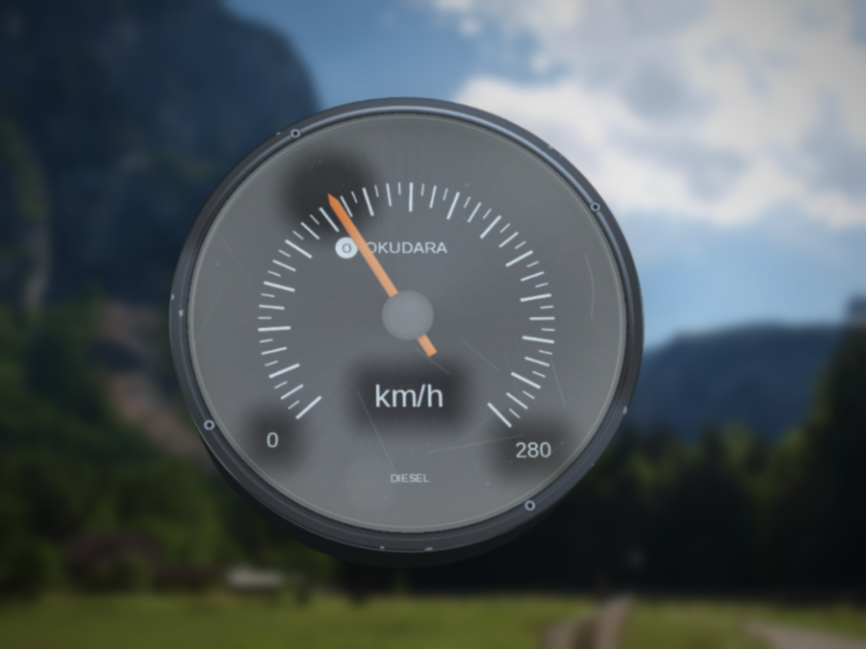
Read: 105; km/h
